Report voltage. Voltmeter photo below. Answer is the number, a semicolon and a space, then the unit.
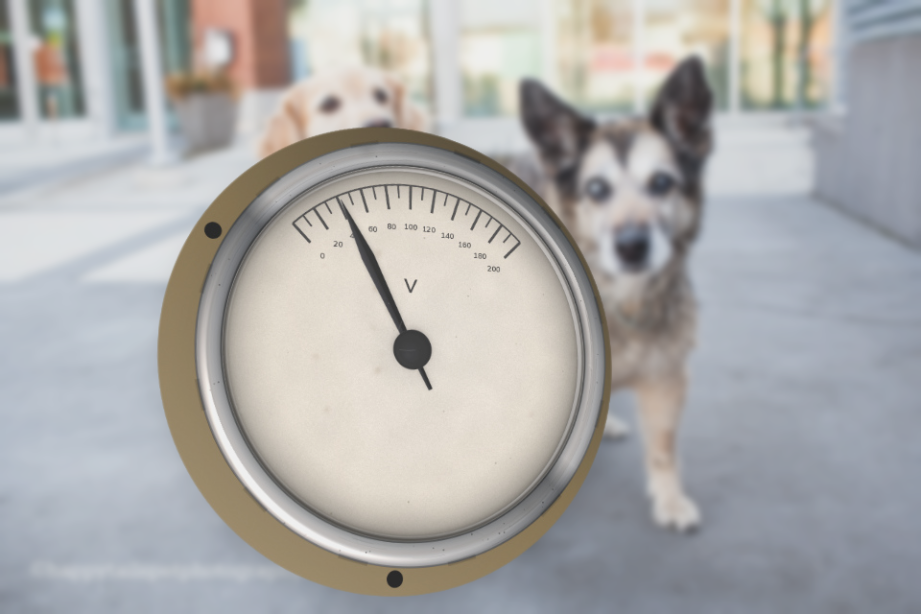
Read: 40; V
